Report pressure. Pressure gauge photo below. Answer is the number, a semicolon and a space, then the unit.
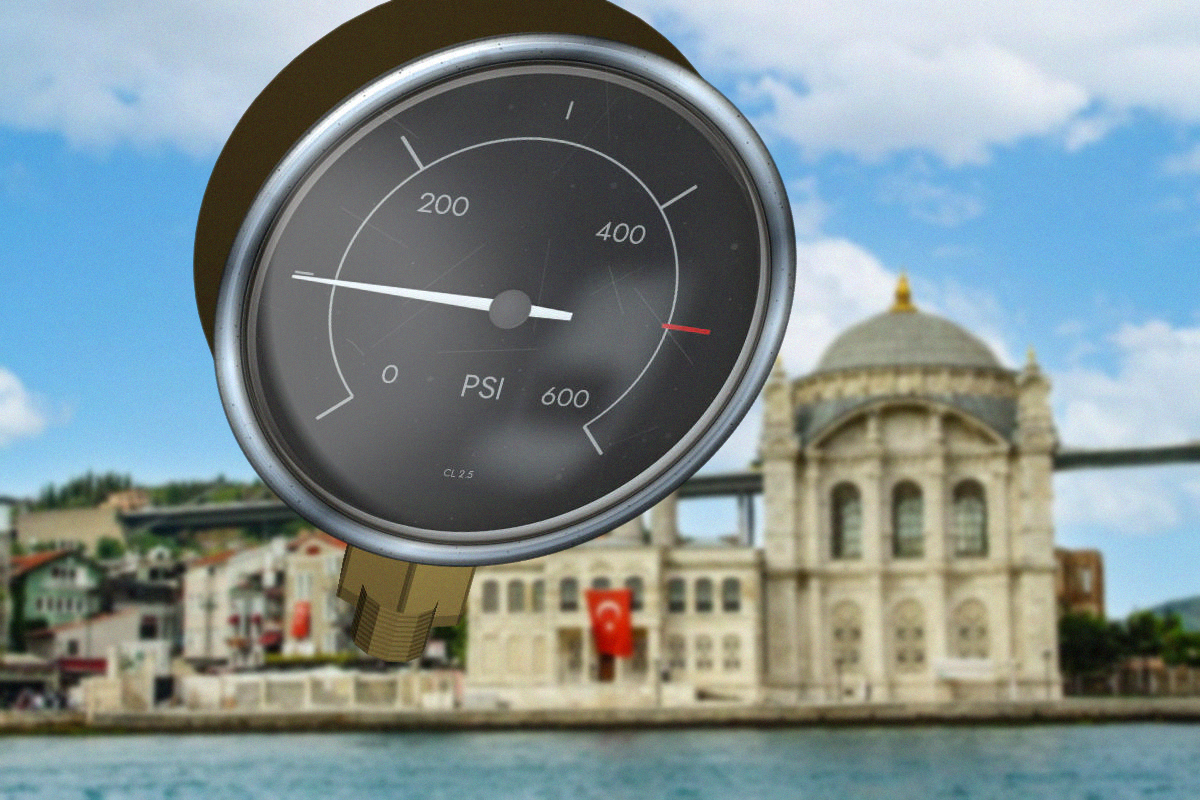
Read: 100; psi
